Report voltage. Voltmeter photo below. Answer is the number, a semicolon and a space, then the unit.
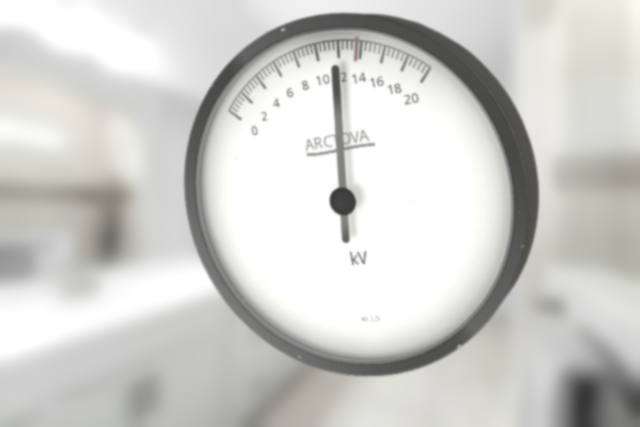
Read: 12; kV
